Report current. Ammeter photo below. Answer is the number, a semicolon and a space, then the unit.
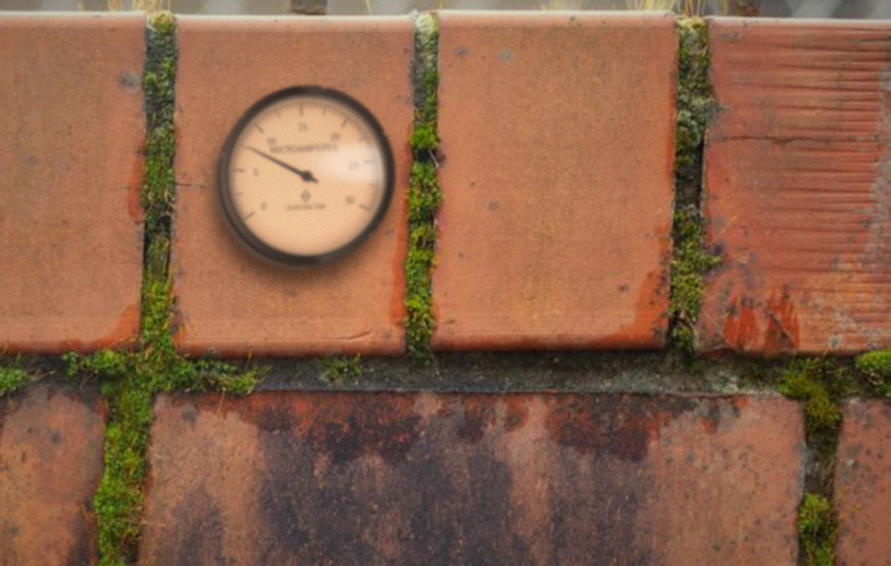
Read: 7.5; µA
